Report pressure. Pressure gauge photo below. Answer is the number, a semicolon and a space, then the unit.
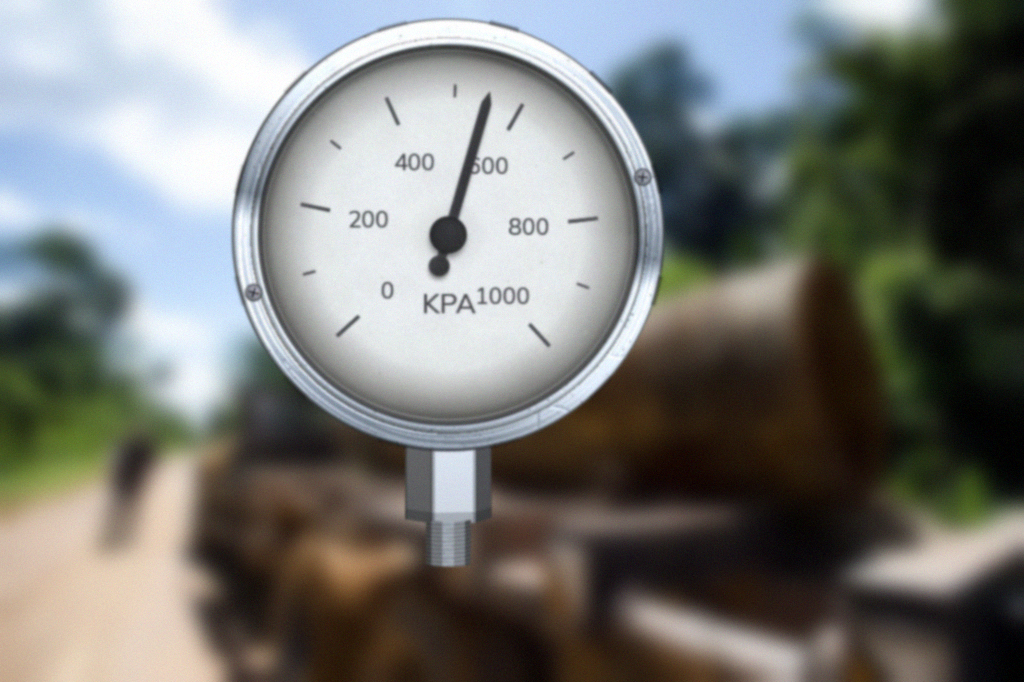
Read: 550; kPa
